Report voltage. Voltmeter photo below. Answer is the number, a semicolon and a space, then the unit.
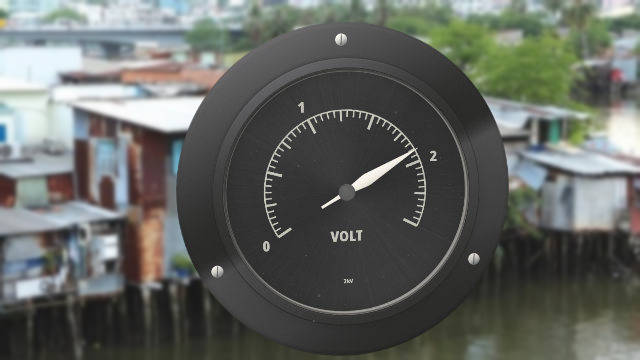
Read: 1.9; V
